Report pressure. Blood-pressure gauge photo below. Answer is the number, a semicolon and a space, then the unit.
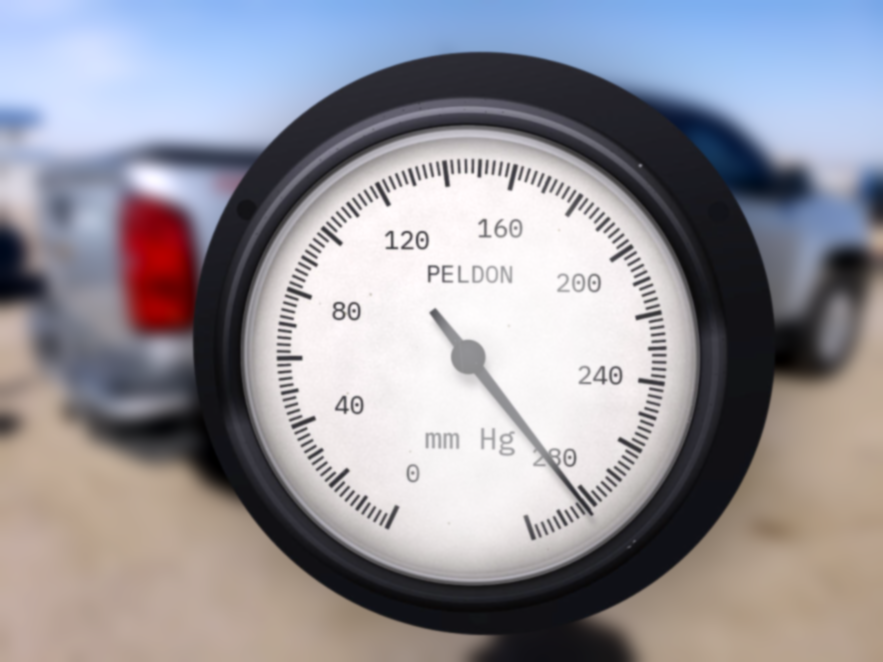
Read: 282; mmHg
